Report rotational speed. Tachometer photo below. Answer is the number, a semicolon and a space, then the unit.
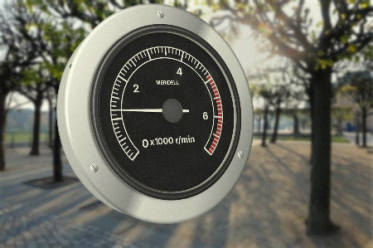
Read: 1200; rpm
